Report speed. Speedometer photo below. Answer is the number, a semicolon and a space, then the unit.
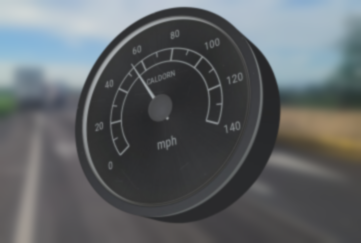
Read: 55; mph
